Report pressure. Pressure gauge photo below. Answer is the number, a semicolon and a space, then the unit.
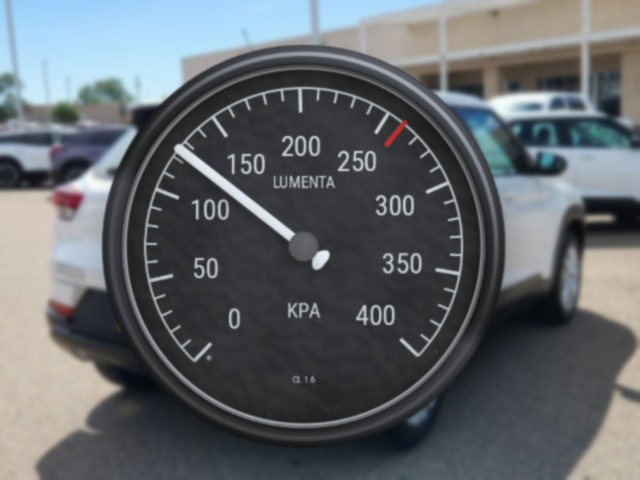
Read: 125; kPa
